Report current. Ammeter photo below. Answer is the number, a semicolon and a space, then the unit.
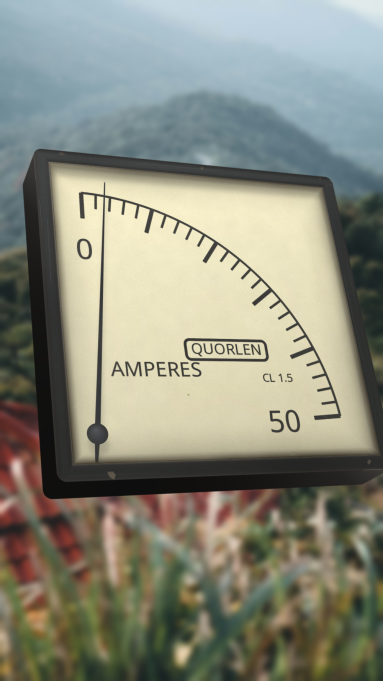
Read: 3; A
